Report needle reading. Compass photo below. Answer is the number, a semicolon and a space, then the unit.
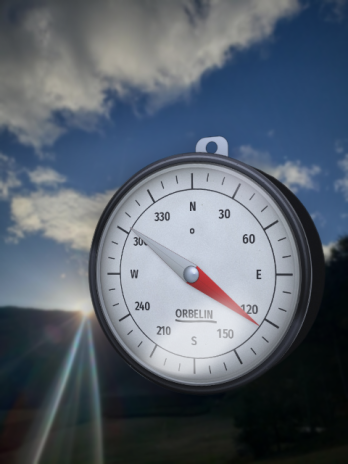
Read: 125; °
